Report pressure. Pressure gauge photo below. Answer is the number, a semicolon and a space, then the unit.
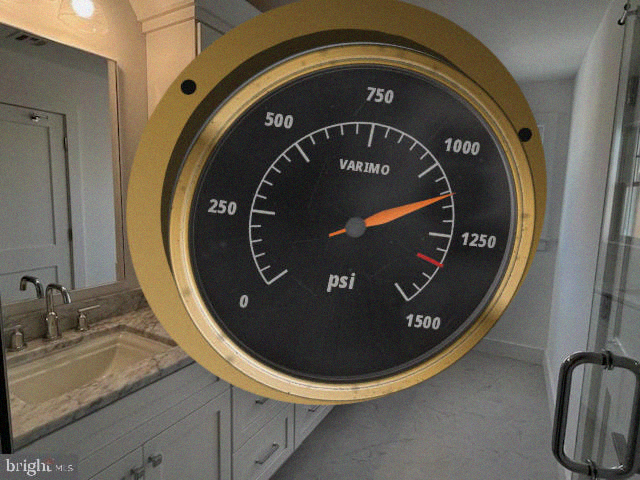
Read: 1100; psi
